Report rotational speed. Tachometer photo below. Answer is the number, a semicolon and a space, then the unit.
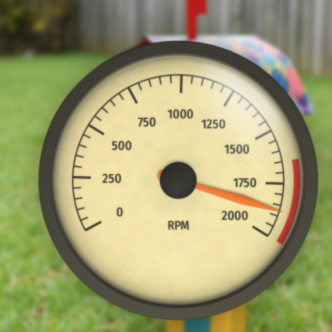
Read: 1875; rpm
